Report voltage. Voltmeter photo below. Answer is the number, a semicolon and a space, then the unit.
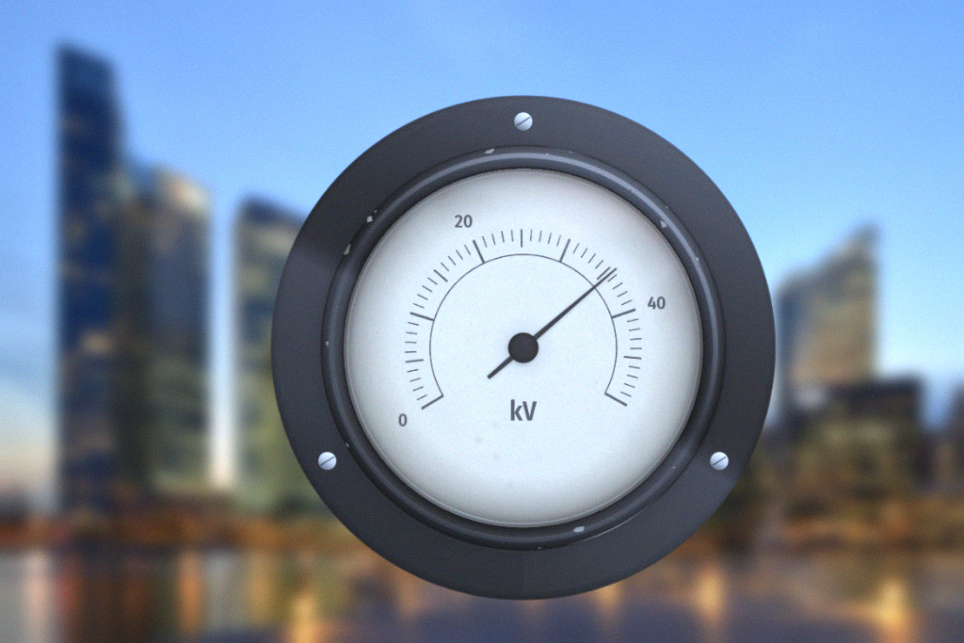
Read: 35.5; kV
